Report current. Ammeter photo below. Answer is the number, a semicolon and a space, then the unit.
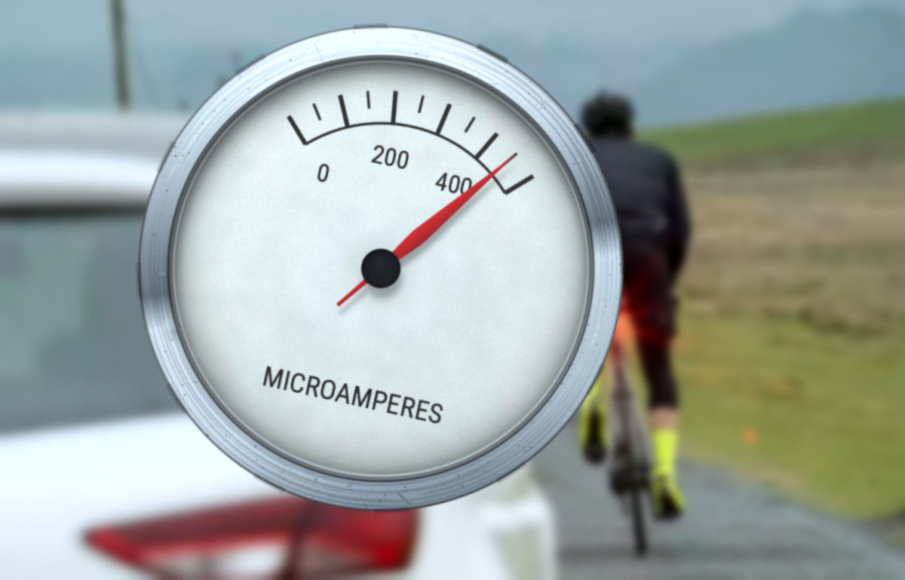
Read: 450; µA
